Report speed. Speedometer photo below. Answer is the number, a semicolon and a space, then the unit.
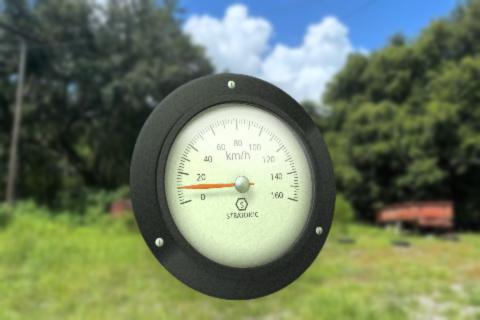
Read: 10; km/h
